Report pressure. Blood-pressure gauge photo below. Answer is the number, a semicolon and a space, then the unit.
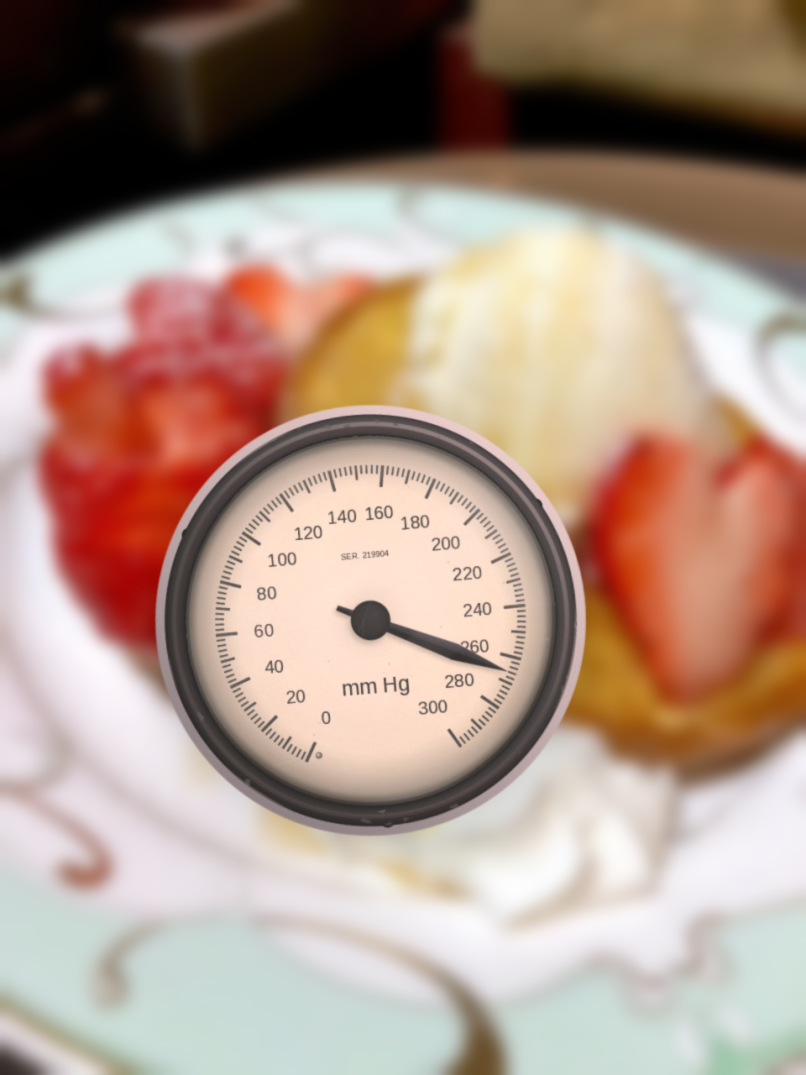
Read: 266; mmHg
